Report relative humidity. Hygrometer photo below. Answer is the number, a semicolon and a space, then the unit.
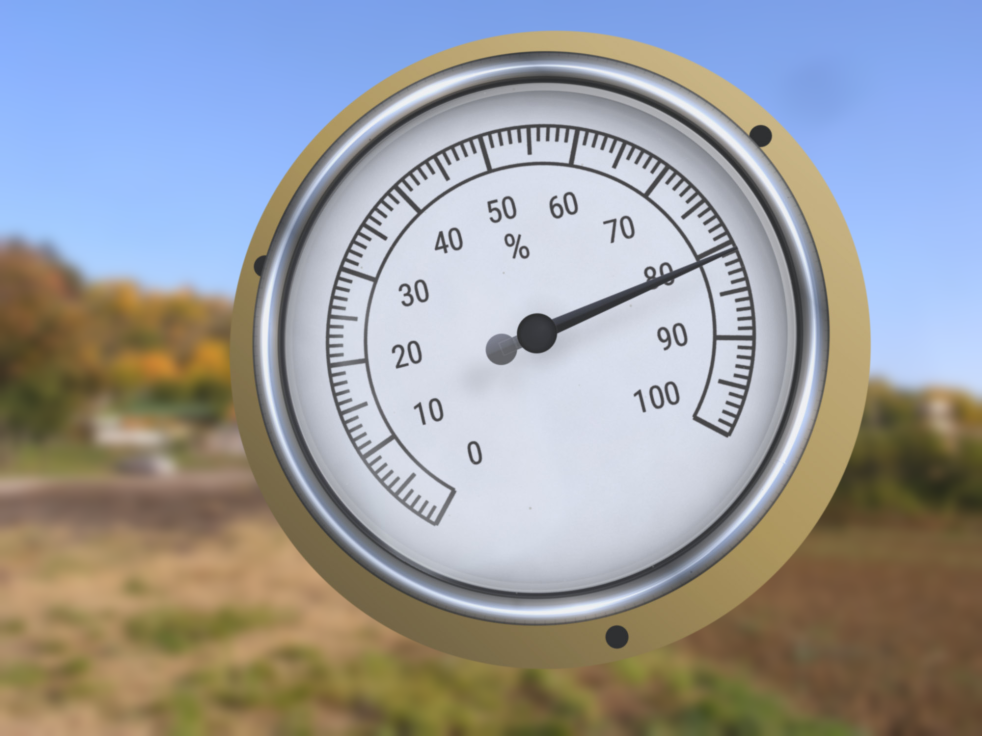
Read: 81; %
